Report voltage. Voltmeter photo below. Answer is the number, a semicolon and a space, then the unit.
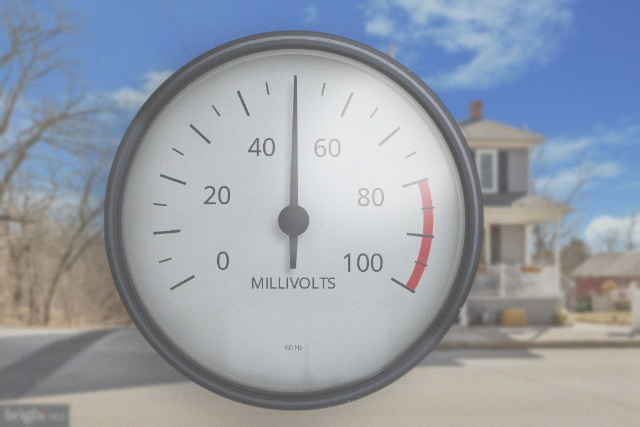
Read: 50; mV
